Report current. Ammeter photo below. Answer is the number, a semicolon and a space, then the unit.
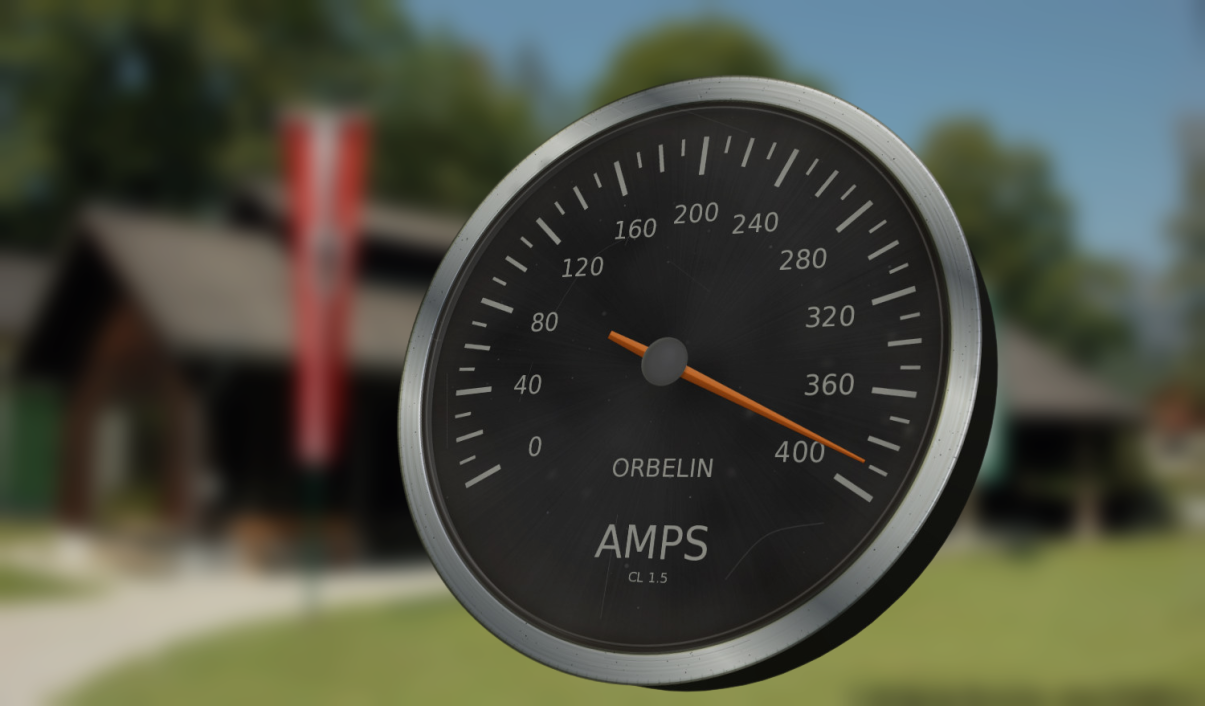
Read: 390; A
